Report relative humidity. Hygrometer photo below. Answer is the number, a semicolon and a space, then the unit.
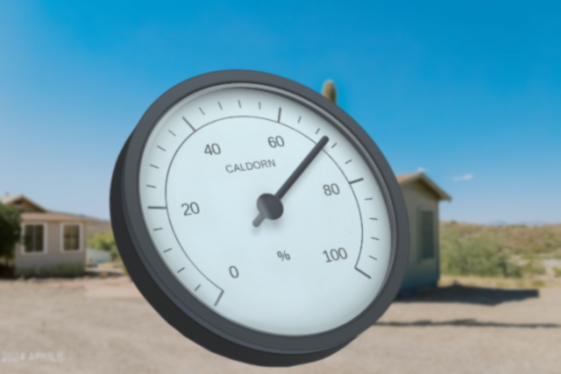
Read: 70; %
